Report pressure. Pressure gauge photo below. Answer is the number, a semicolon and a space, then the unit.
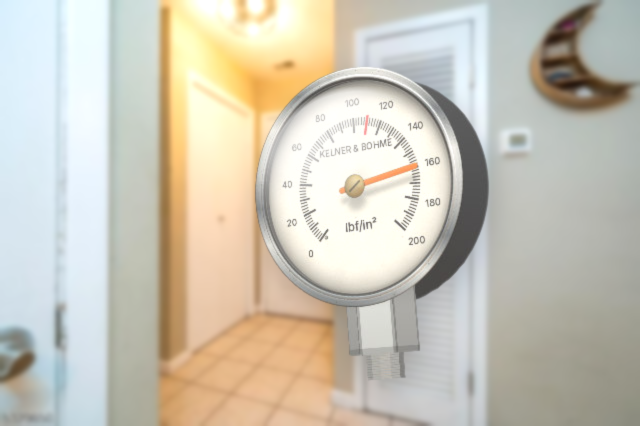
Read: 160; psi
